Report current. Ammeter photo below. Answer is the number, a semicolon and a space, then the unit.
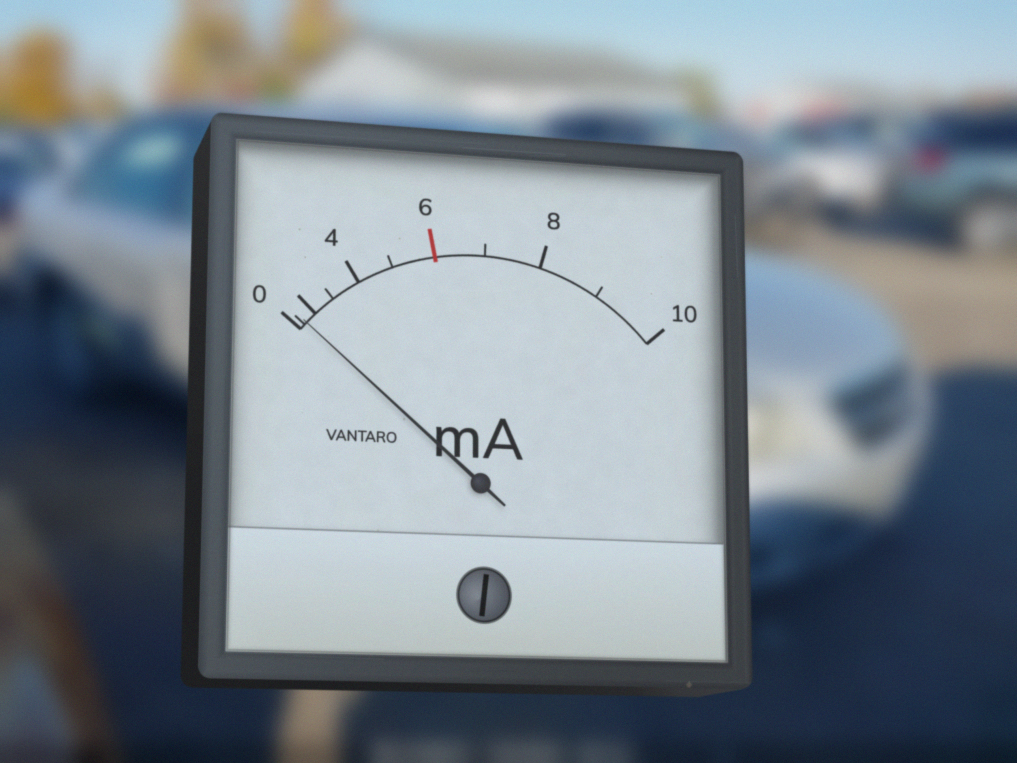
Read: 1; mA
